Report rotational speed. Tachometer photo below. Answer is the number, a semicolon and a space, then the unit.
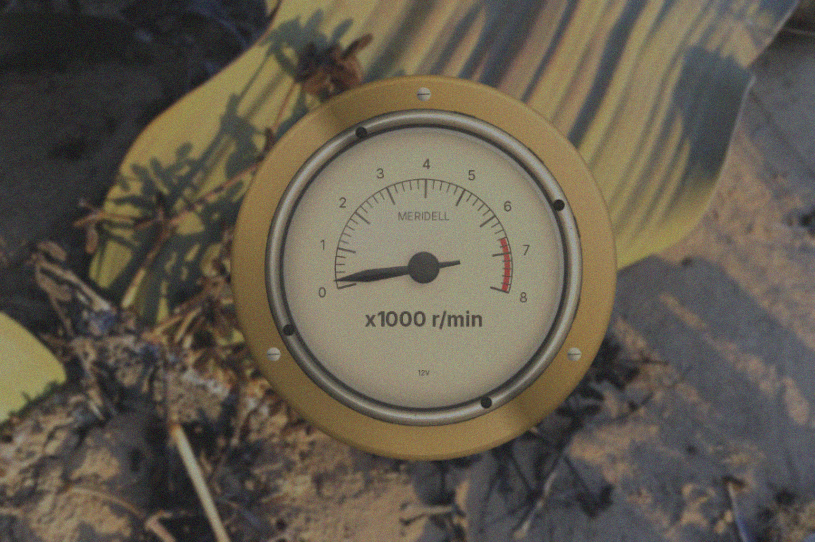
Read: 200; rpm
